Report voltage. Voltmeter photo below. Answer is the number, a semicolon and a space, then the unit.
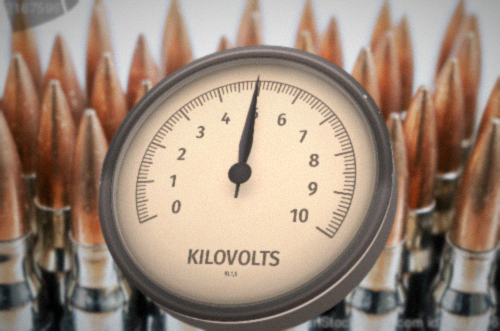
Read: 5; kV
